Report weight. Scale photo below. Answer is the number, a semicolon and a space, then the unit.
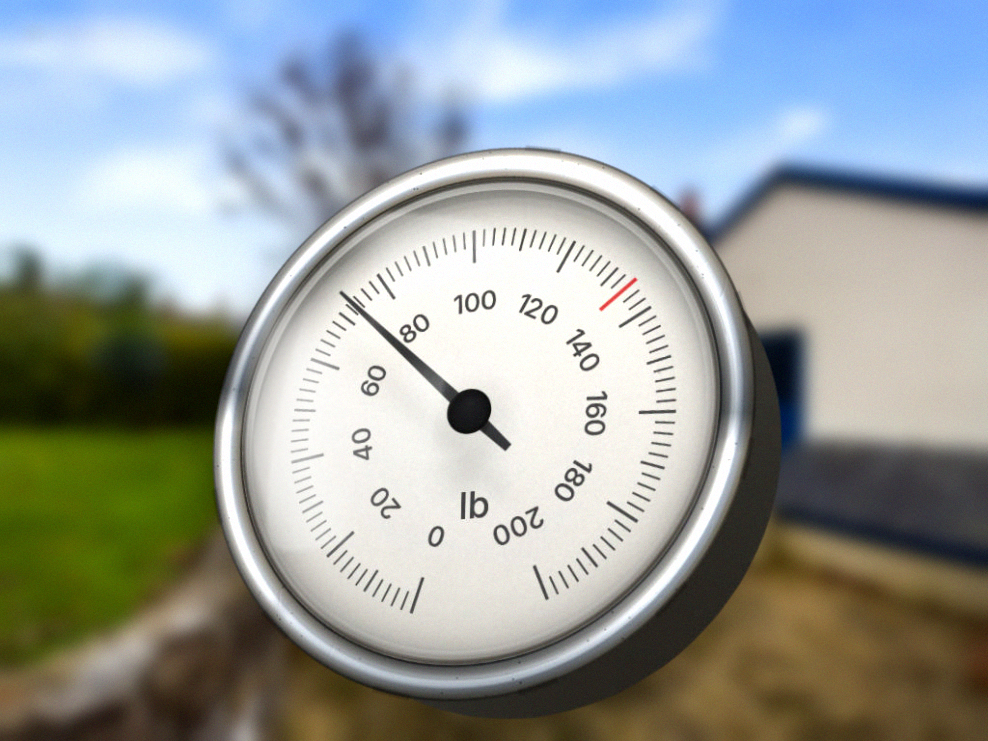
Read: 73; lb
